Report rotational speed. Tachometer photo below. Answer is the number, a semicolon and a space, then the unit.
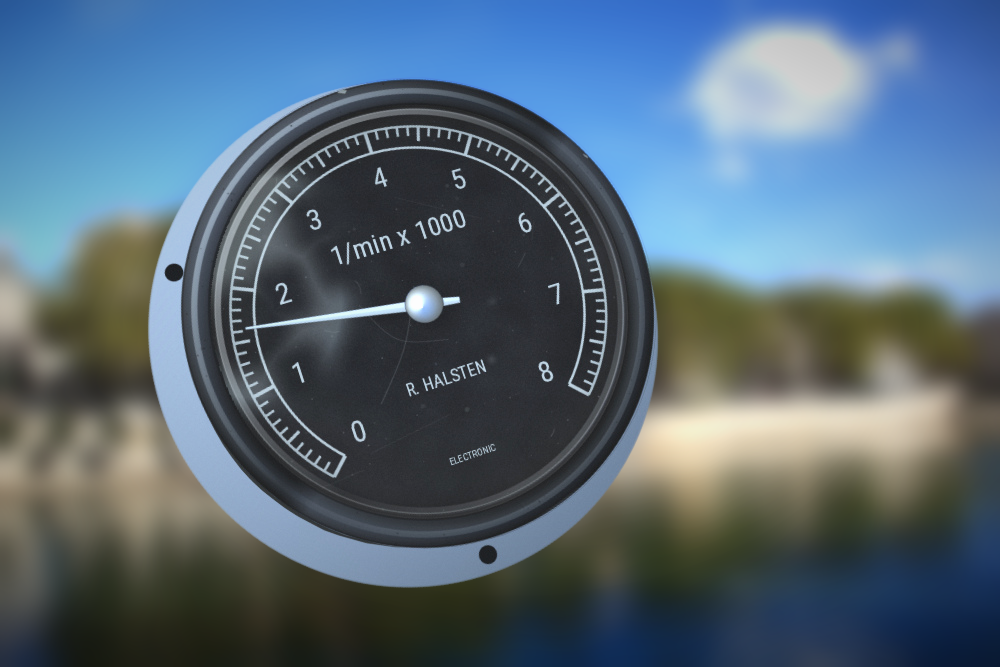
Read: 1600; rpm
